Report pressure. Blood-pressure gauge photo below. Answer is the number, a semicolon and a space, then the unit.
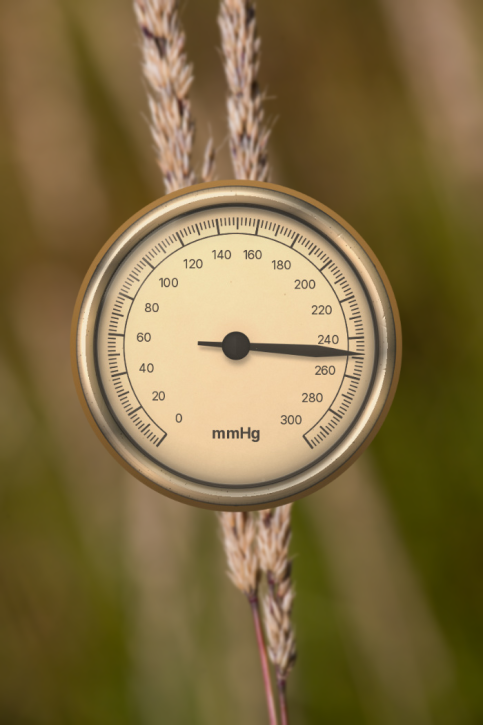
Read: 248; mmHg
